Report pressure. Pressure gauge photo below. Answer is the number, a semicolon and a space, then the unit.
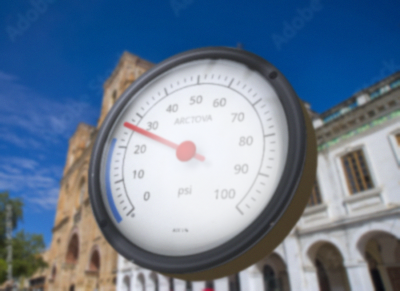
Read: 26; psi
